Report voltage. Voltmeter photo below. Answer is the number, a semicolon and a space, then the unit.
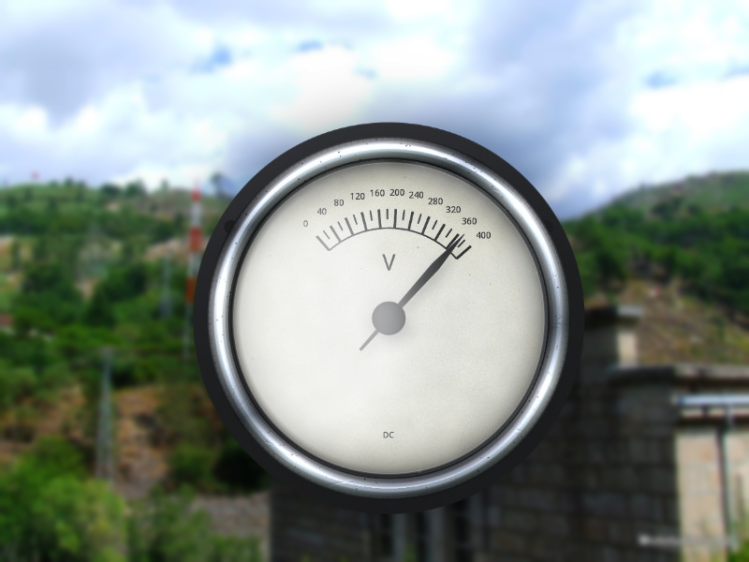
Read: 370; V
